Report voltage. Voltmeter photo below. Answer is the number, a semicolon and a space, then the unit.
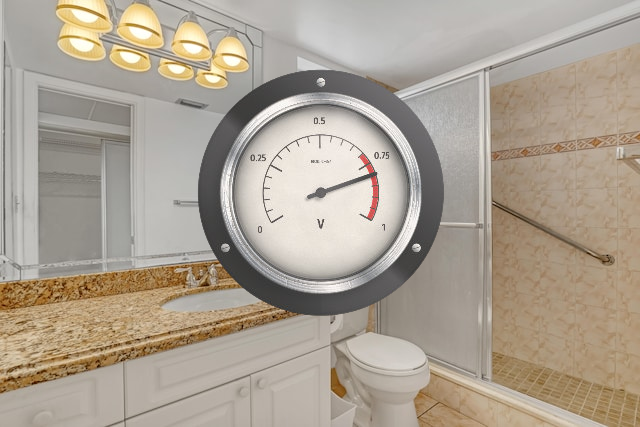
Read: 0.8; V
